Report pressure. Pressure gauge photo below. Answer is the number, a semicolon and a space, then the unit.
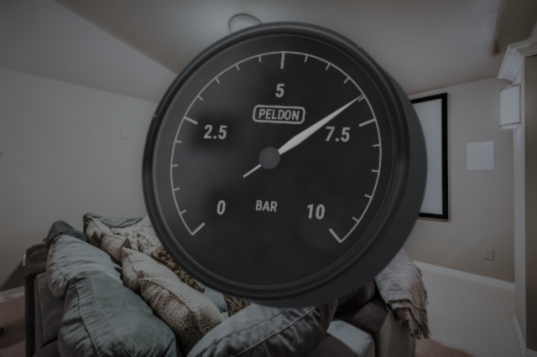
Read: 7; bar
